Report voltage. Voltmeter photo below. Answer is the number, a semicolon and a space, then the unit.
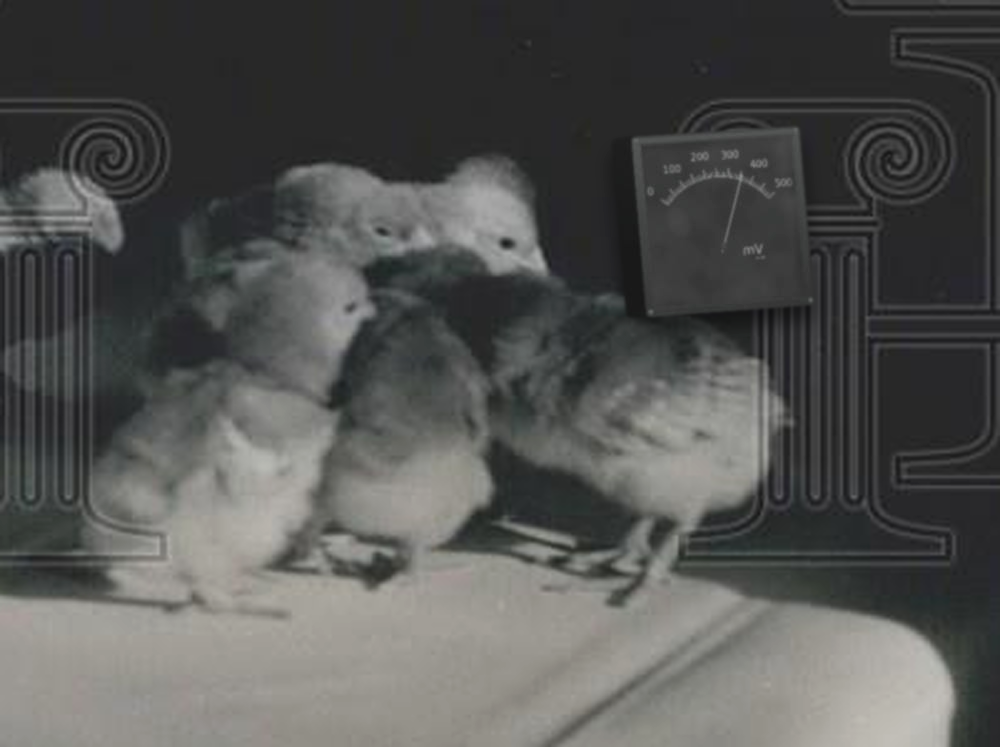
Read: 350; mV
